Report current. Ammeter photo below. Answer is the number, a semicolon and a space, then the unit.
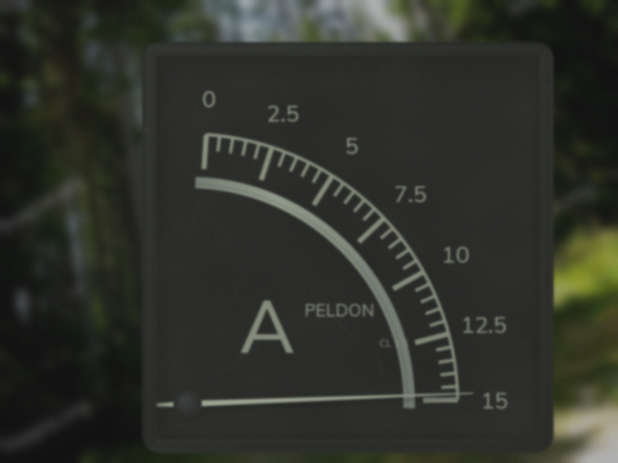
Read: 14.75; A
